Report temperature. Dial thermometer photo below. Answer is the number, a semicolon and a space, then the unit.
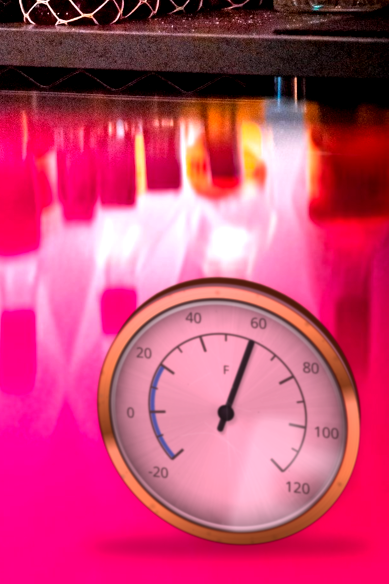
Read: 60; °F
